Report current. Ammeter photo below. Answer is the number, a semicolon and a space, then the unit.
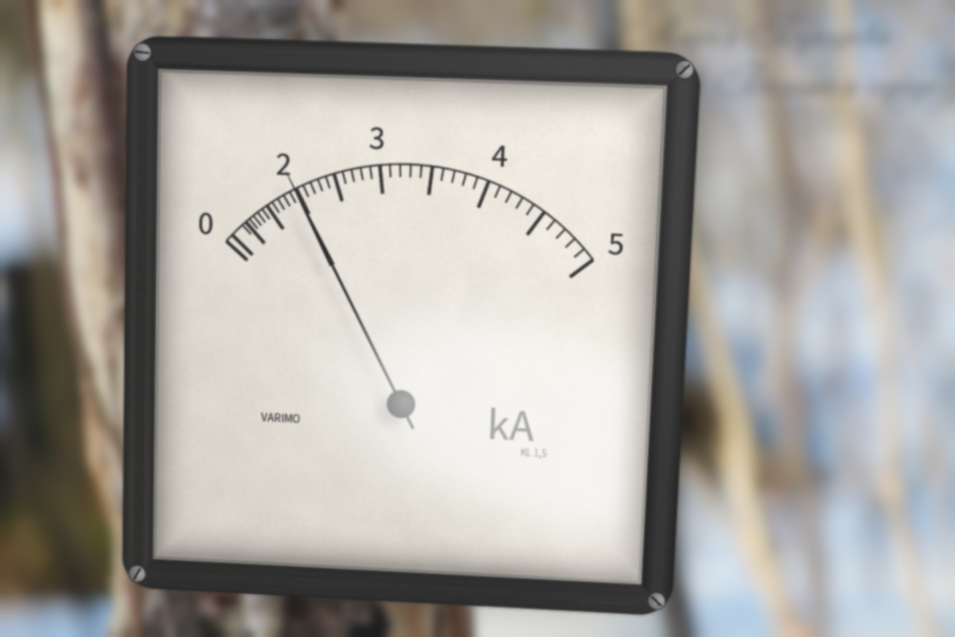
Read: 2; kA
